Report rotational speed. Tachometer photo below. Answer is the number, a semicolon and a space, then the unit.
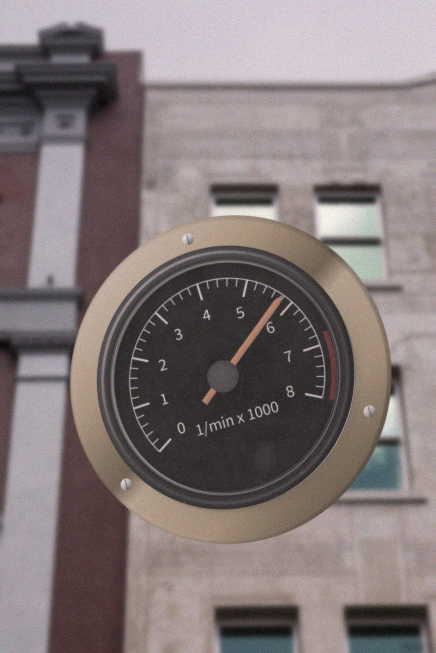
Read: 5800; rpm
